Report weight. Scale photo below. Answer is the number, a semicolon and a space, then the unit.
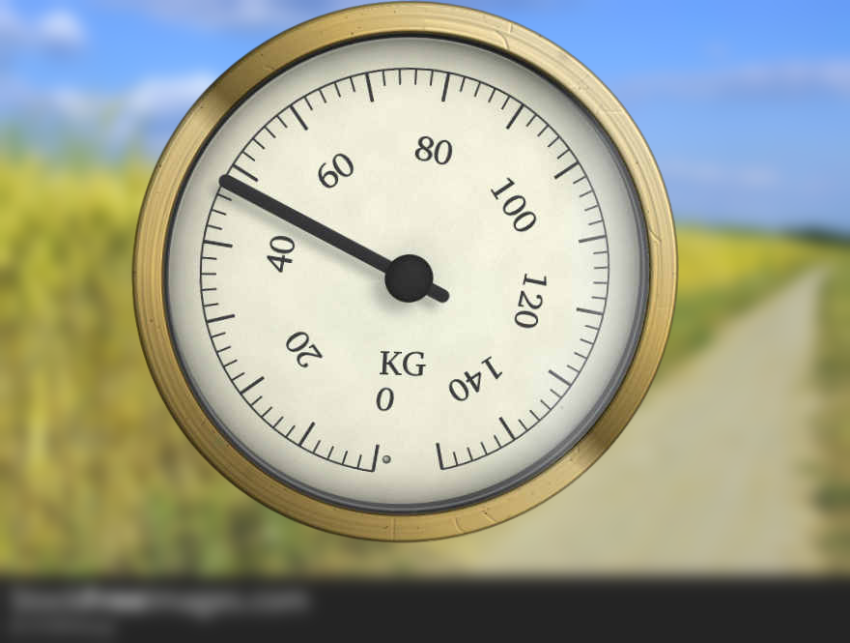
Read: 48; kg
